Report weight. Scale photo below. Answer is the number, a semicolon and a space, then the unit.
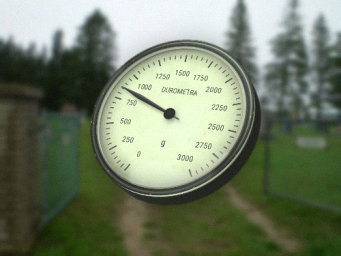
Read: 850; g
